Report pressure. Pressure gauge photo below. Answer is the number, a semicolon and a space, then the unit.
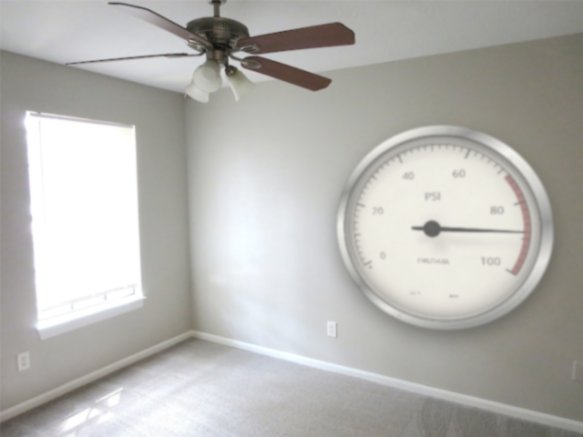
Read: 88; psi
